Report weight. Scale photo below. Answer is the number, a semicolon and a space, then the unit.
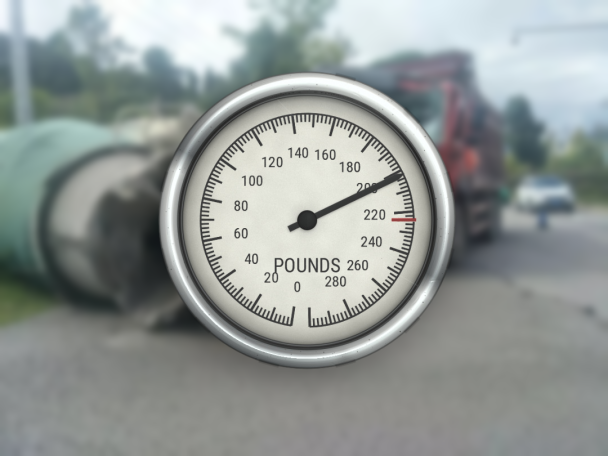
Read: 202; lb
